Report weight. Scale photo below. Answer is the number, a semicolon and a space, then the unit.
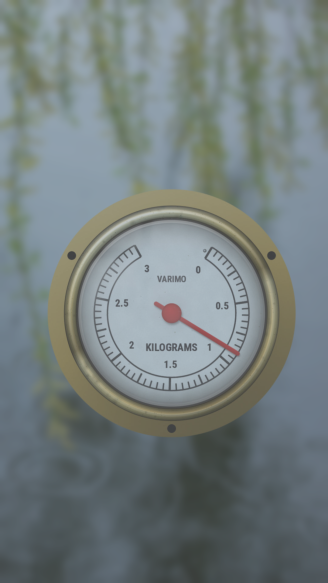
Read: 0.9; kg
